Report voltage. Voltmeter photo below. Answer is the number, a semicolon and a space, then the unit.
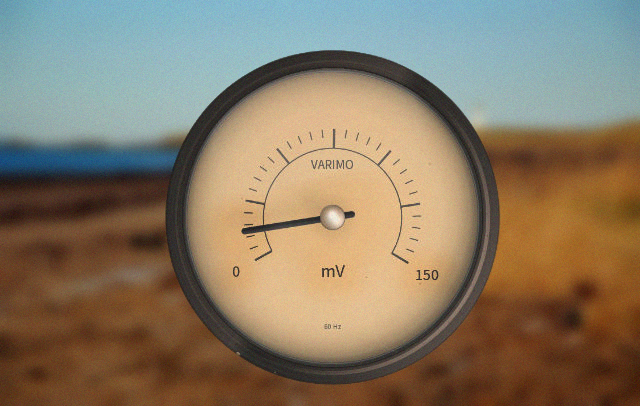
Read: 12.5; mV
